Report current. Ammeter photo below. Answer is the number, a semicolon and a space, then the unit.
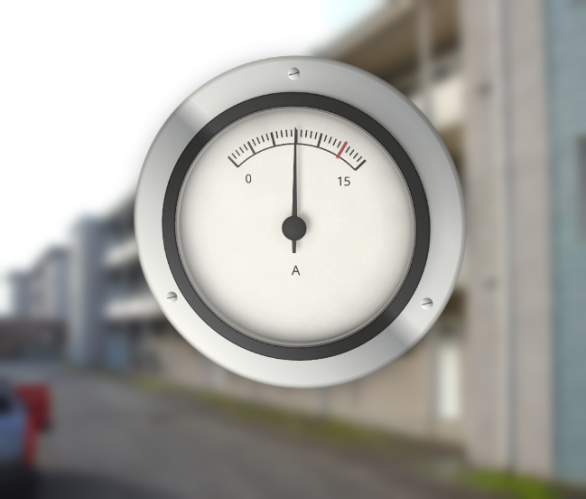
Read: 7.5; A
